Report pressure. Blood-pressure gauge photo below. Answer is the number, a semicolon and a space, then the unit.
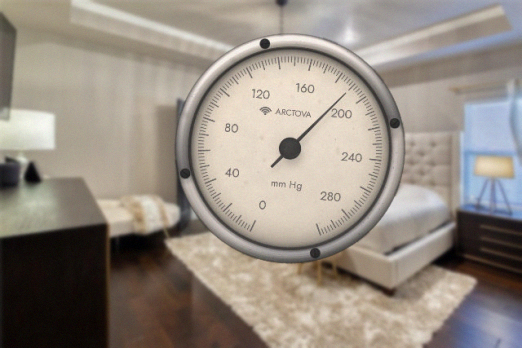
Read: 190; mmHg
